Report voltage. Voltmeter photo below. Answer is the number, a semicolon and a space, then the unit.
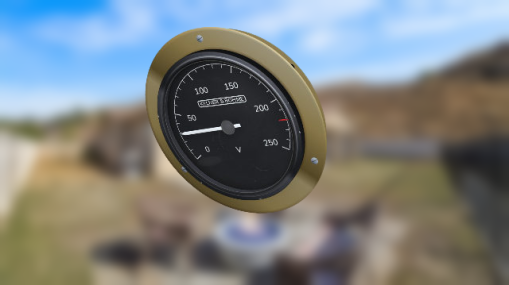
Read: 30; V
